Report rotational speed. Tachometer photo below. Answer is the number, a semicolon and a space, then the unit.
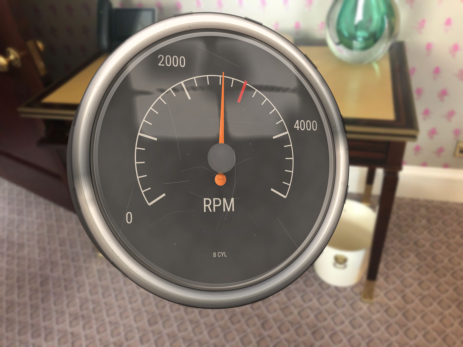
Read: 2600; rpm
